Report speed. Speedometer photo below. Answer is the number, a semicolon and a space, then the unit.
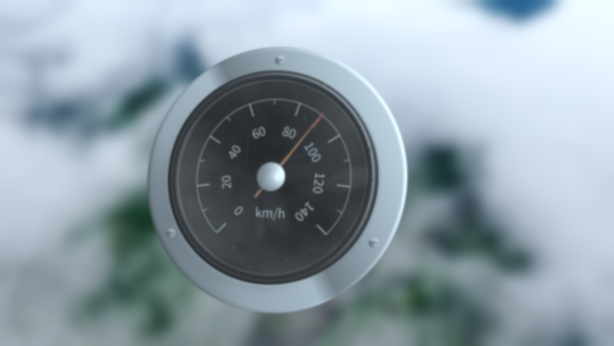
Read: 90; km/h
